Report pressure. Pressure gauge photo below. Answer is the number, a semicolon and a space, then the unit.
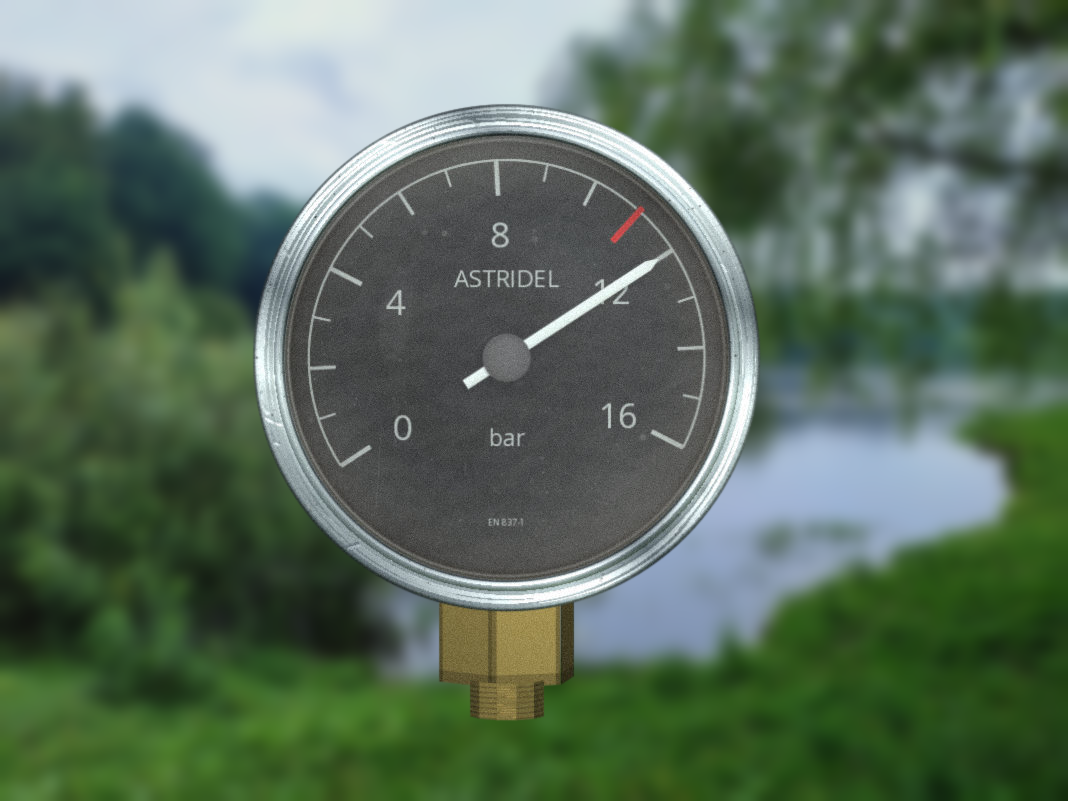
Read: 12; bar
